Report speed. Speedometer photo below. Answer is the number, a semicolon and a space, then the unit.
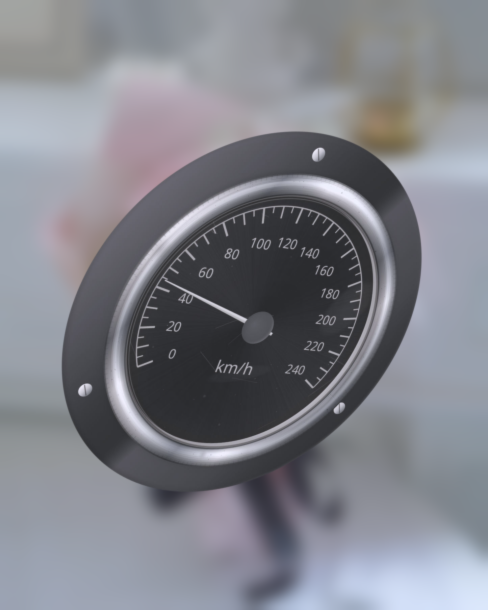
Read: 45; km/h
